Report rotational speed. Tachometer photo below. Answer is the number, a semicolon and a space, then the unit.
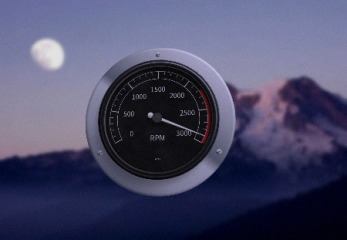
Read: 2900; rpm
